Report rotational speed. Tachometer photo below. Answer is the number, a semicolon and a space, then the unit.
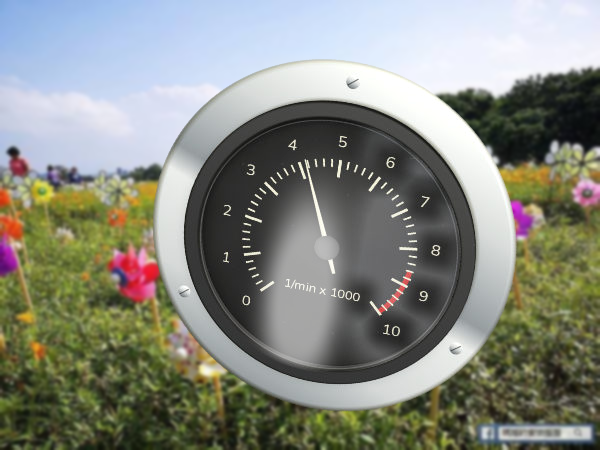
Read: 4200; rpm
